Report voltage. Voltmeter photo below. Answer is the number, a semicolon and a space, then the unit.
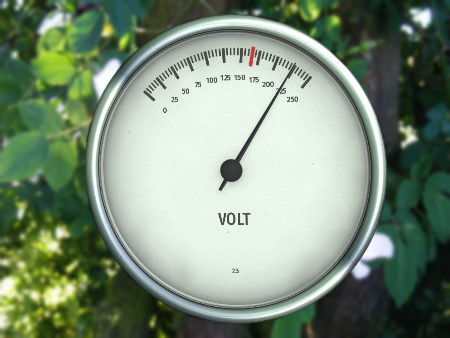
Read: 225; V
